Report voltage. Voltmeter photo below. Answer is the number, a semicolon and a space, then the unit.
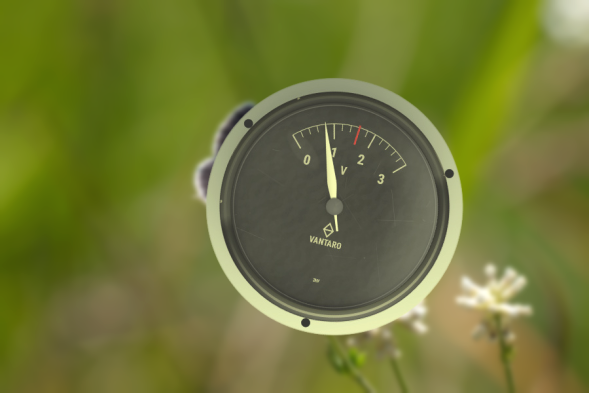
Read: 0.8; V
